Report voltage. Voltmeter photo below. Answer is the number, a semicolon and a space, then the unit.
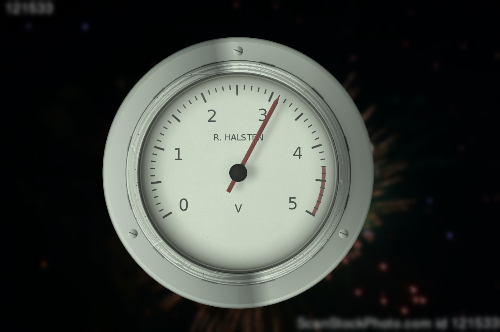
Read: 3.1; V
